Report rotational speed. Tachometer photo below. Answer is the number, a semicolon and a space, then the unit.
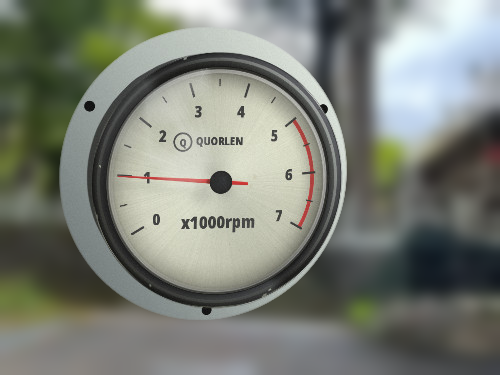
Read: 1000; rpm
